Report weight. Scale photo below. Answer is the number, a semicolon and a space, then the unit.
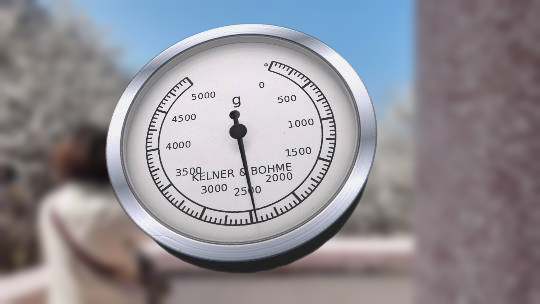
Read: 2450; g
